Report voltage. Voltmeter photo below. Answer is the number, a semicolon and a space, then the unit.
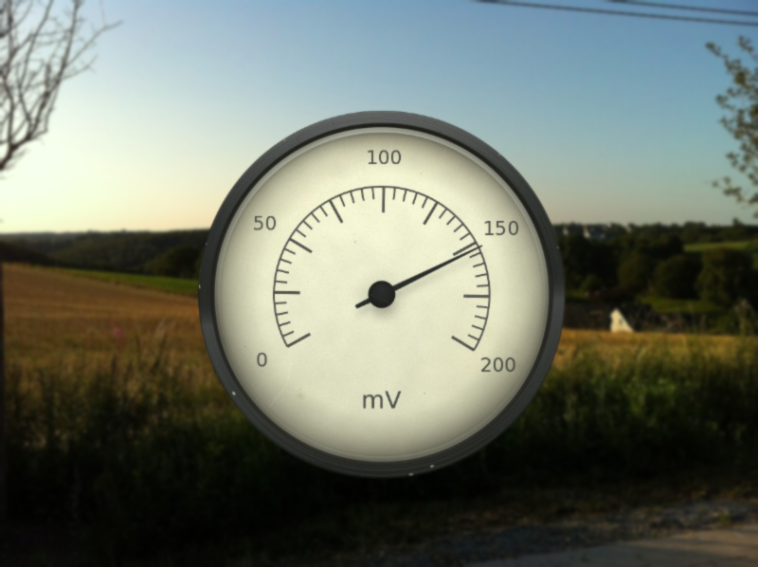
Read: 152.5; mV
